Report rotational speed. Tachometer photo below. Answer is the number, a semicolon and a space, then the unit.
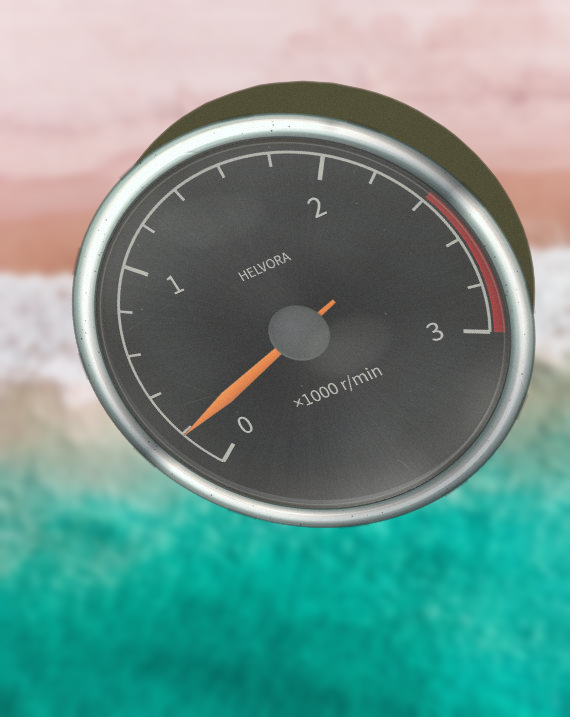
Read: 200; rpm
